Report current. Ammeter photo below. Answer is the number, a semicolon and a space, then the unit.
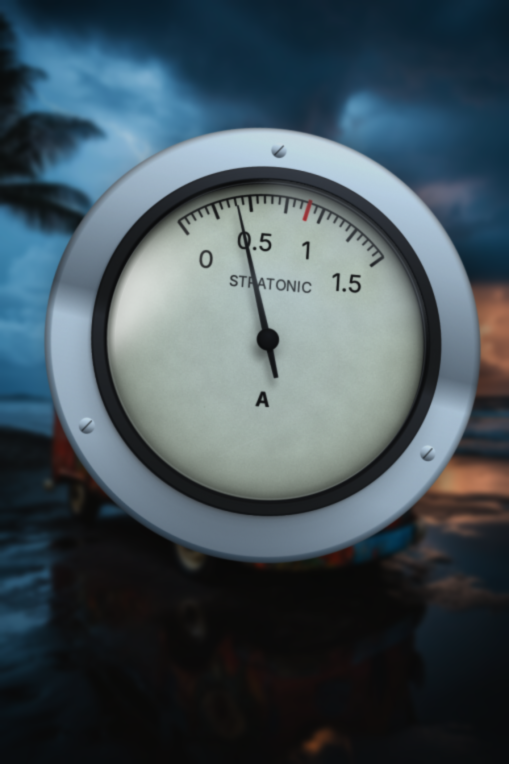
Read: 0.4; A
